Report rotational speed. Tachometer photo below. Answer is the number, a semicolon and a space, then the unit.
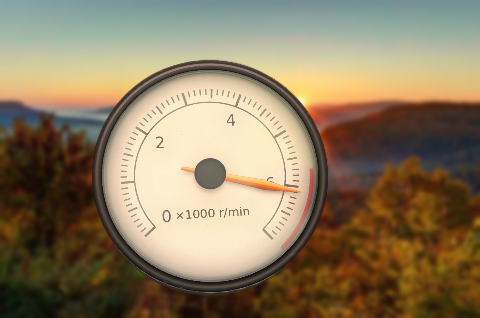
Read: 6100; rpm
